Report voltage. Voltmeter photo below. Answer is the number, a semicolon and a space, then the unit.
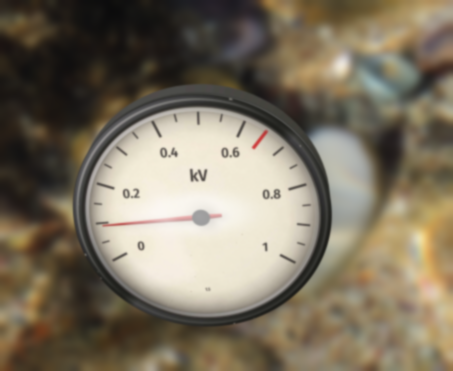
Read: 0.1; kV
